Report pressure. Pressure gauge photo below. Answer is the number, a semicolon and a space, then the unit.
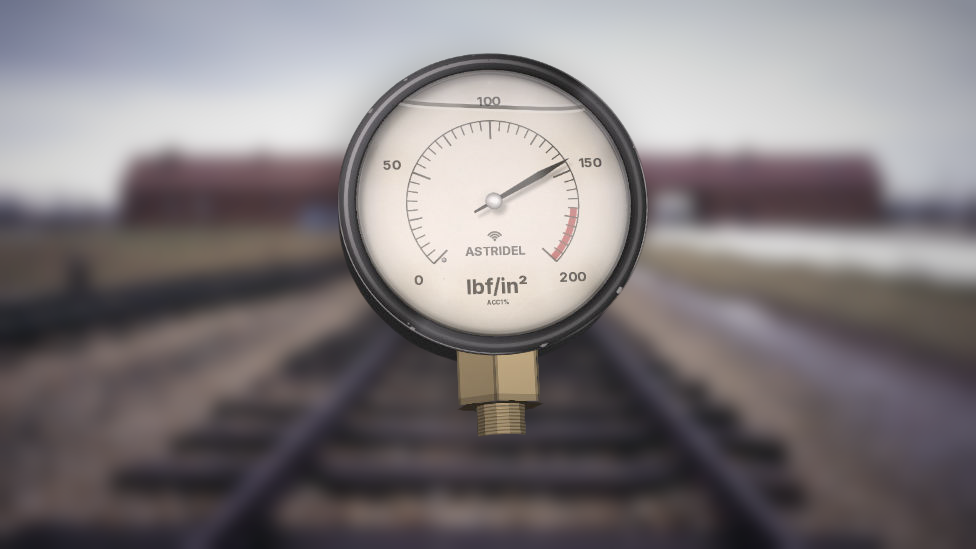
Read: 145; psi
